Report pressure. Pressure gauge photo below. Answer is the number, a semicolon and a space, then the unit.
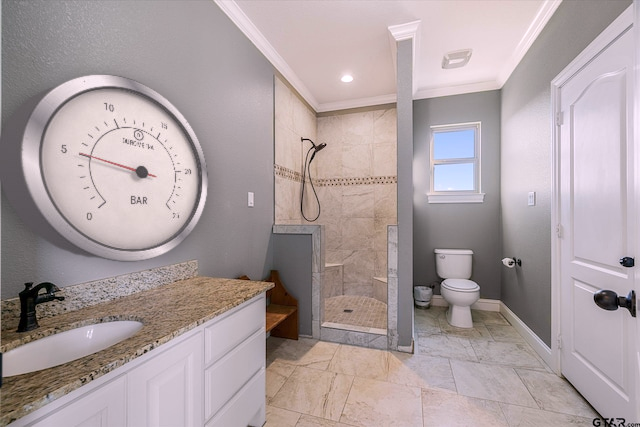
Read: 5; bar
